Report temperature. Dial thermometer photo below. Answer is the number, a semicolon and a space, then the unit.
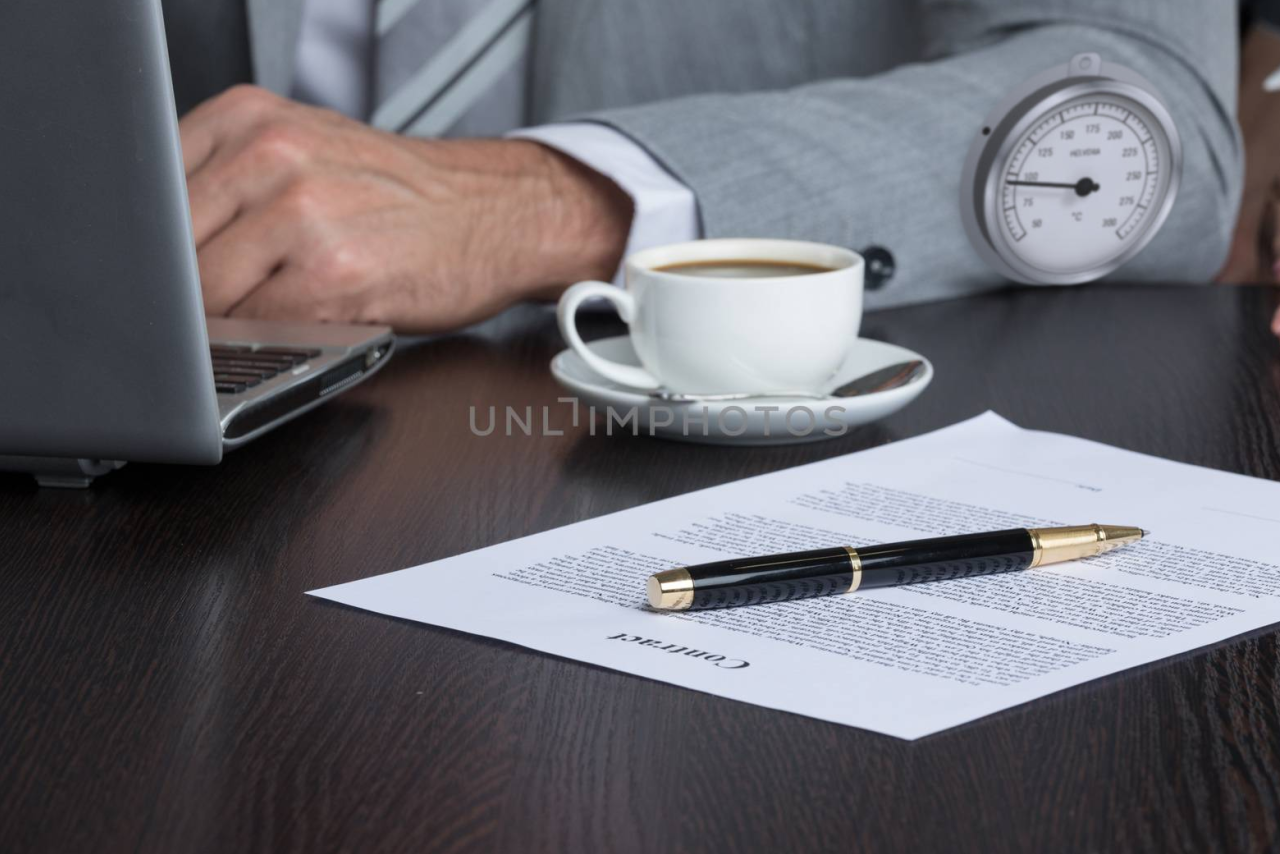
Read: 95; °C
